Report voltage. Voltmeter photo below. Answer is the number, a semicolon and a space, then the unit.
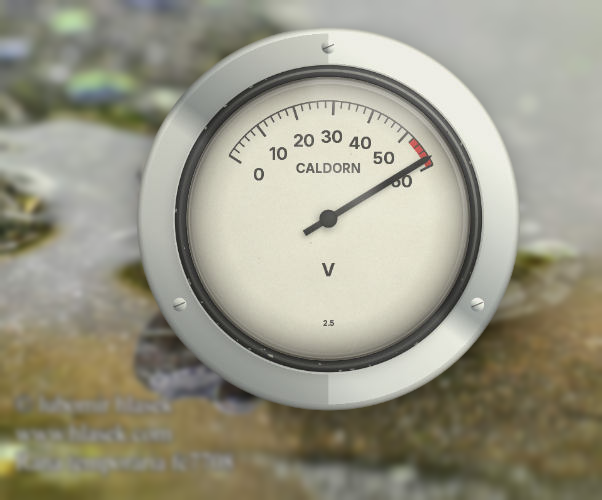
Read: 58; V
